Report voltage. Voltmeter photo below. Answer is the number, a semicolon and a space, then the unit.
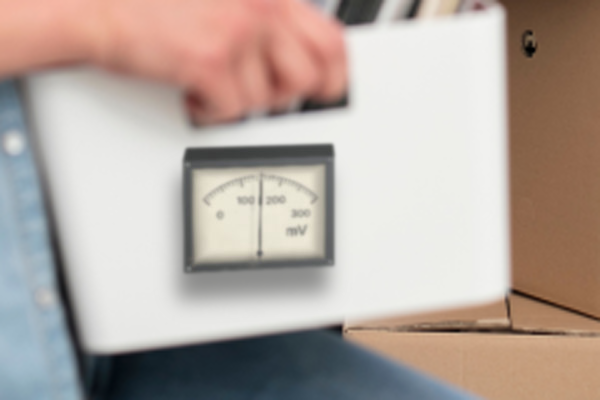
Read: 150; mV
